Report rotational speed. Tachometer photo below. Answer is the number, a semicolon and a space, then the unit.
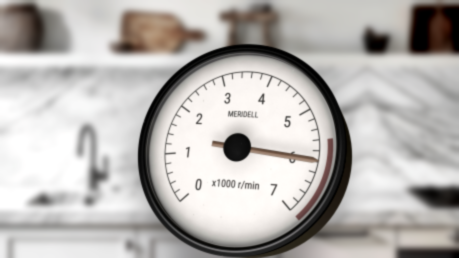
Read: 6000; rpm
